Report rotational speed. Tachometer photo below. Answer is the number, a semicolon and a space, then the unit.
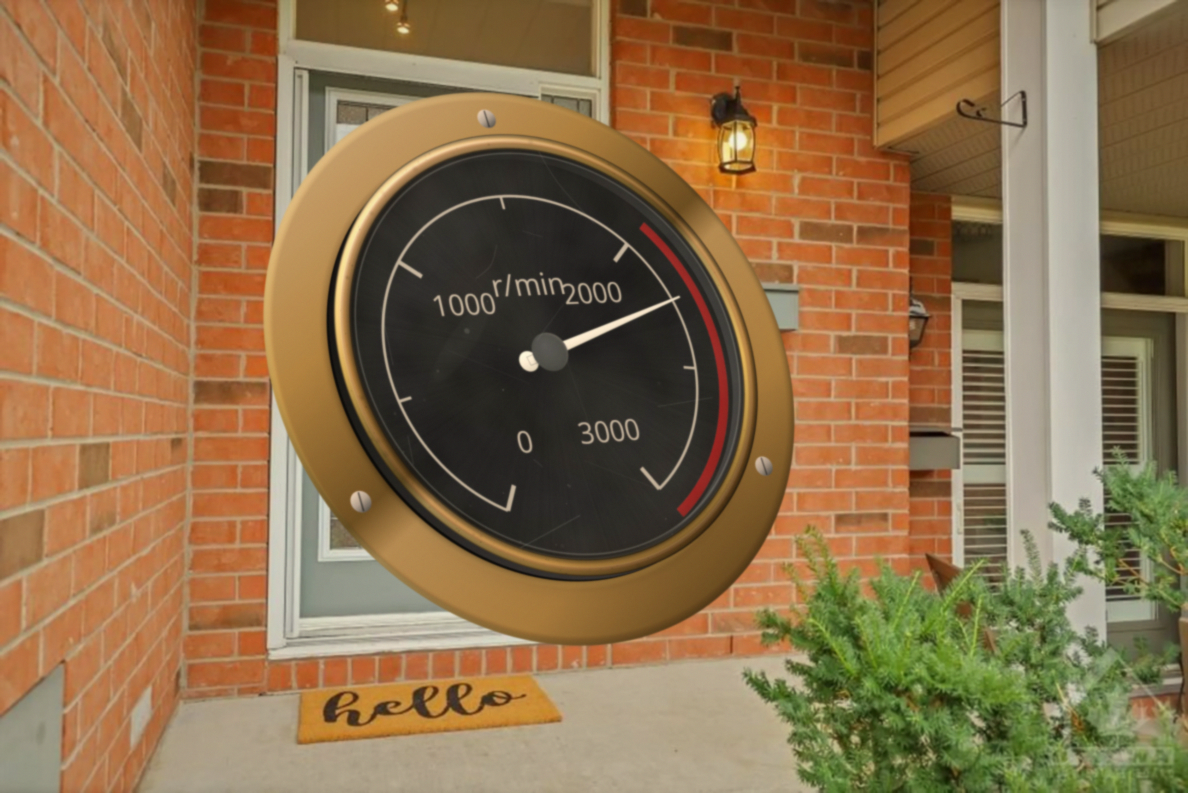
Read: 2250; rpm
